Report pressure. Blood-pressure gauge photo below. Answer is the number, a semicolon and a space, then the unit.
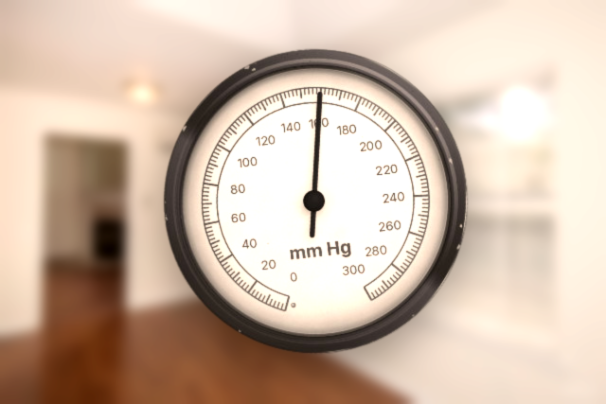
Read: 160; mmHg
